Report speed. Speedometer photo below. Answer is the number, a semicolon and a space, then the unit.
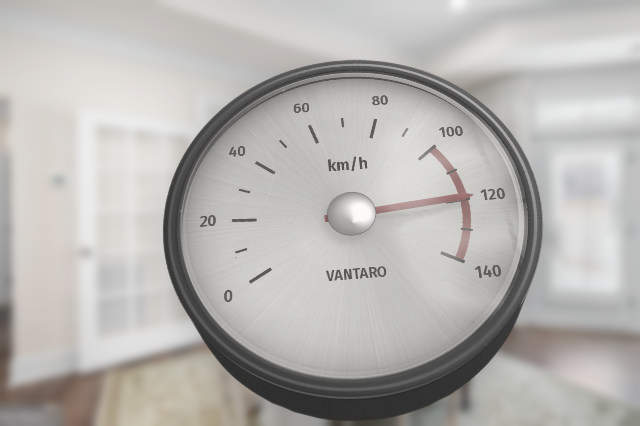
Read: 120; km/h
